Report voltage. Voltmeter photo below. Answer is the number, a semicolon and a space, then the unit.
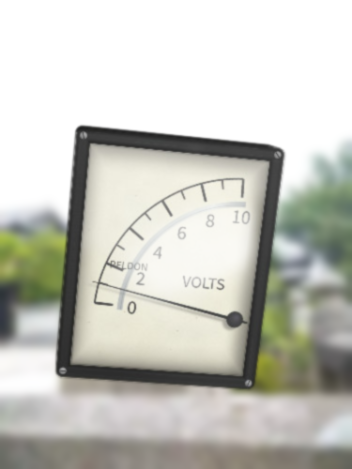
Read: 1; V
